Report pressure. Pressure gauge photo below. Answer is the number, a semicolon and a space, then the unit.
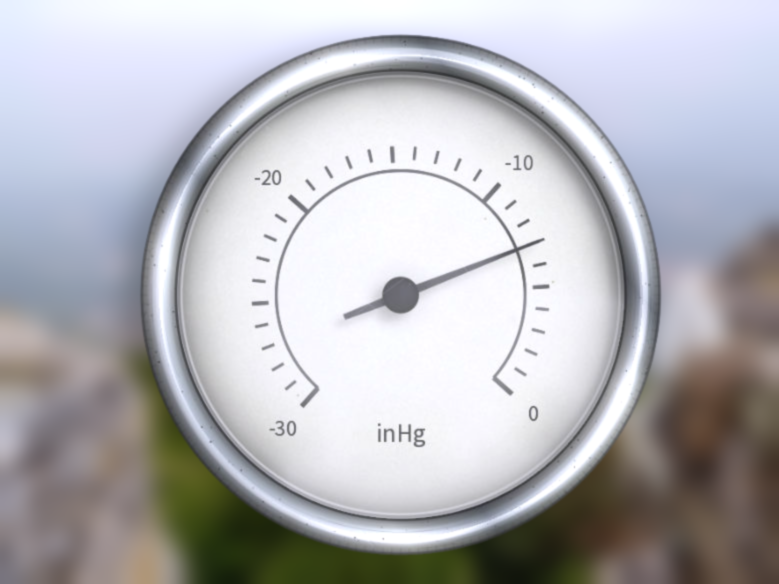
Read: -7; inHg
